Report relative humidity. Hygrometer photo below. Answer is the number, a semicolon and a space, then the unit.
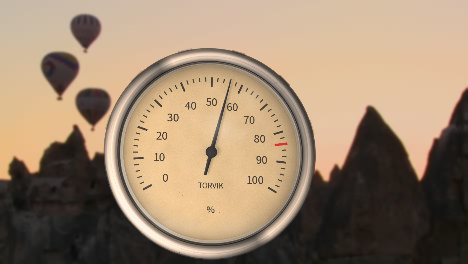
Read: 56; %
